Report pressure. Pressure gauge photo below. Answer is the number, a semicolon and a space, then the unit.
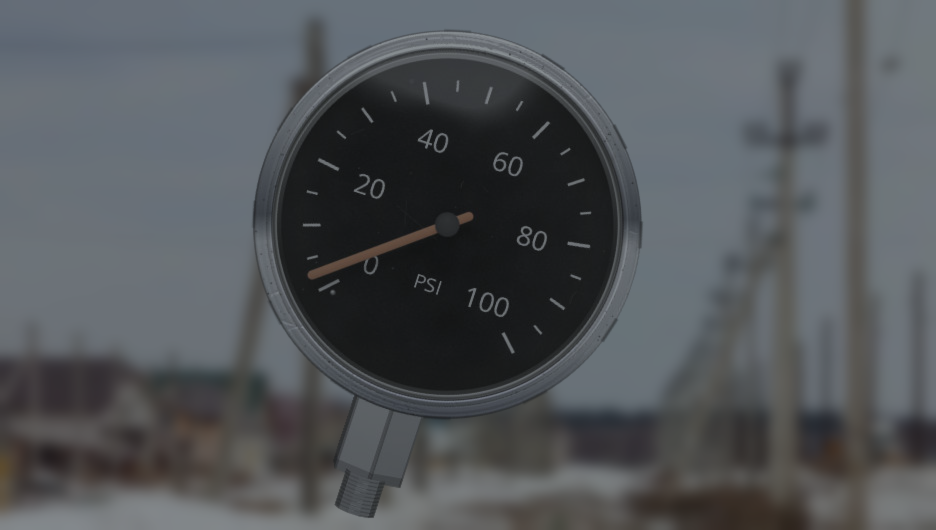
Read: 2.5; psi
